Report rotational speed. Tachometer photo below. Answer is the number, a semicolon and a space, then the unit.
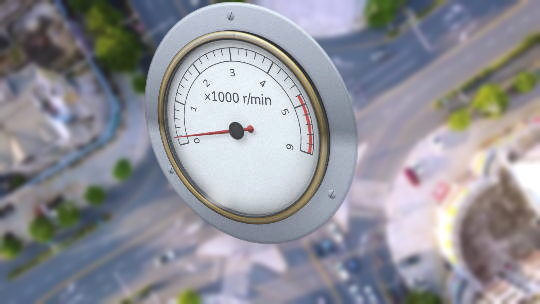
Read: 200; rpm
